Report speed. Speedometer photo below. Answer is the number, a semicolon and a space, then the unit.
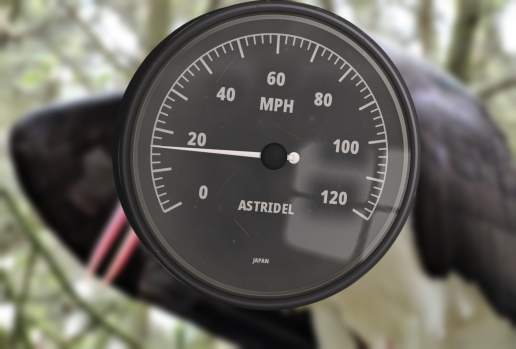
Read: 16; mph
